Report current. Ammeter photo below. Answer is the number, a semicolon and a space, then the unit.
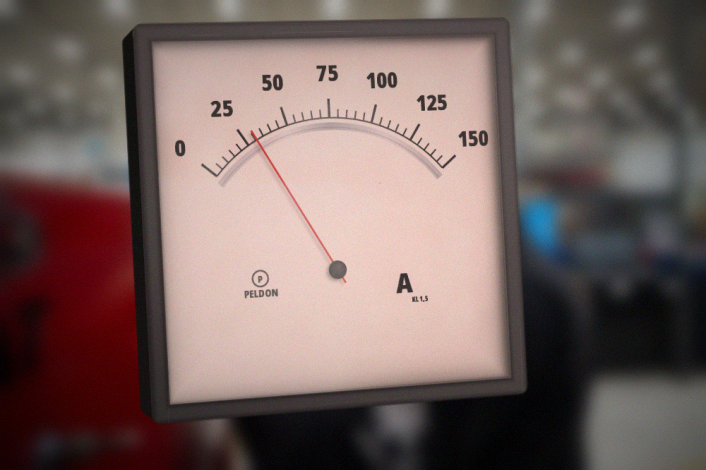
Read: 30; A
